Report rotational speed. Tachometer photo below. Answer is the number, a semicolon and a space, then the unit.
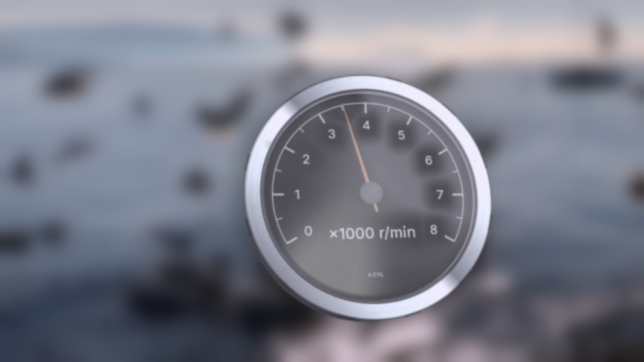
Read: 3500; rpm
